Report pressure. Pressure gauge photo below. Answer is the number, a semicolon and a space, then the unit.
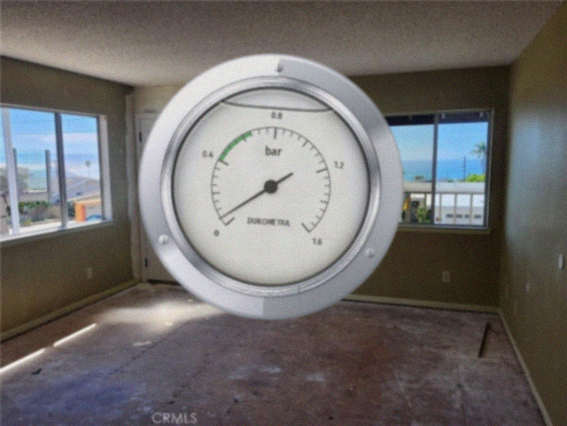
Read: 0.05; bar
